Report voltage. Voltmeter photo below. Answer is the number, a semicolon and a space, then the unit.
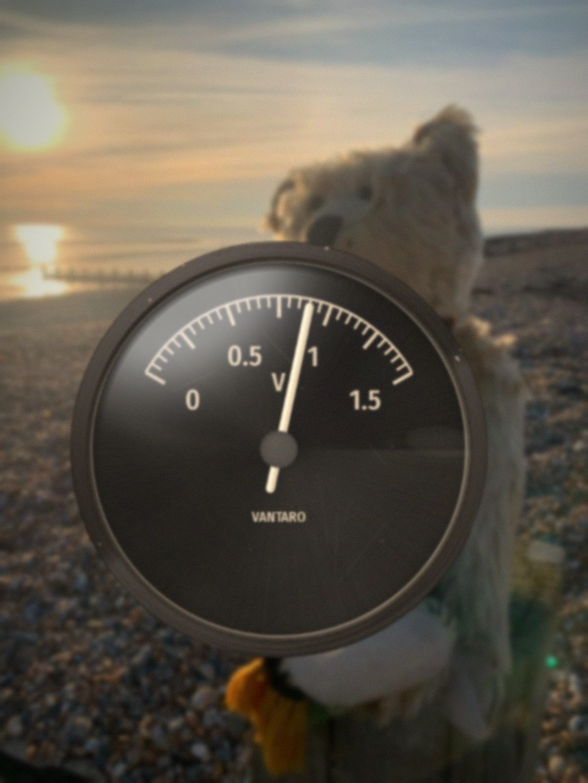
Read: 0.9; V
